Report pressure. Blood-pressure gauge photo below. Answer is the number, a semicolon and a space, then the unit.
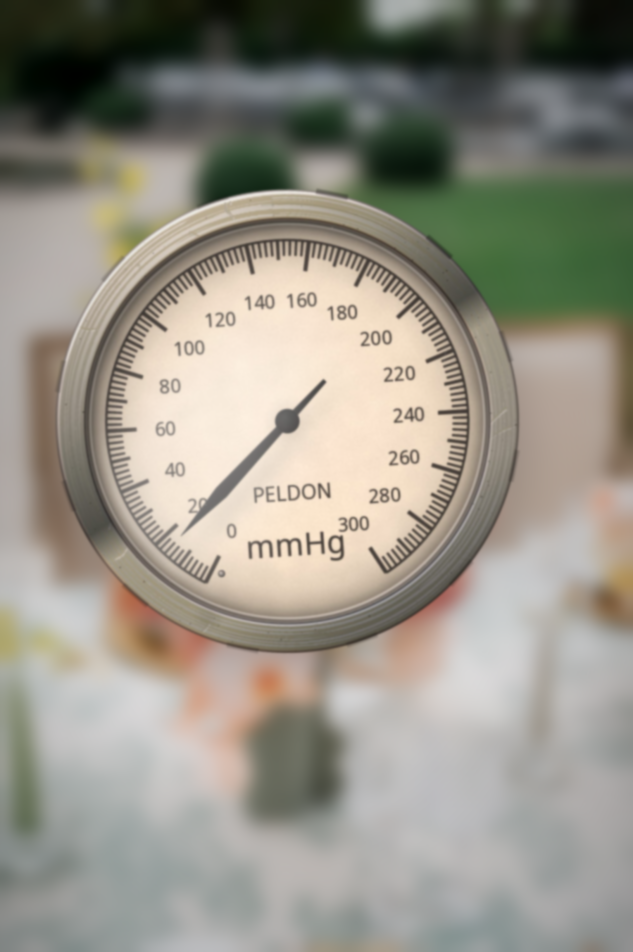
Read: 16; mmHg
